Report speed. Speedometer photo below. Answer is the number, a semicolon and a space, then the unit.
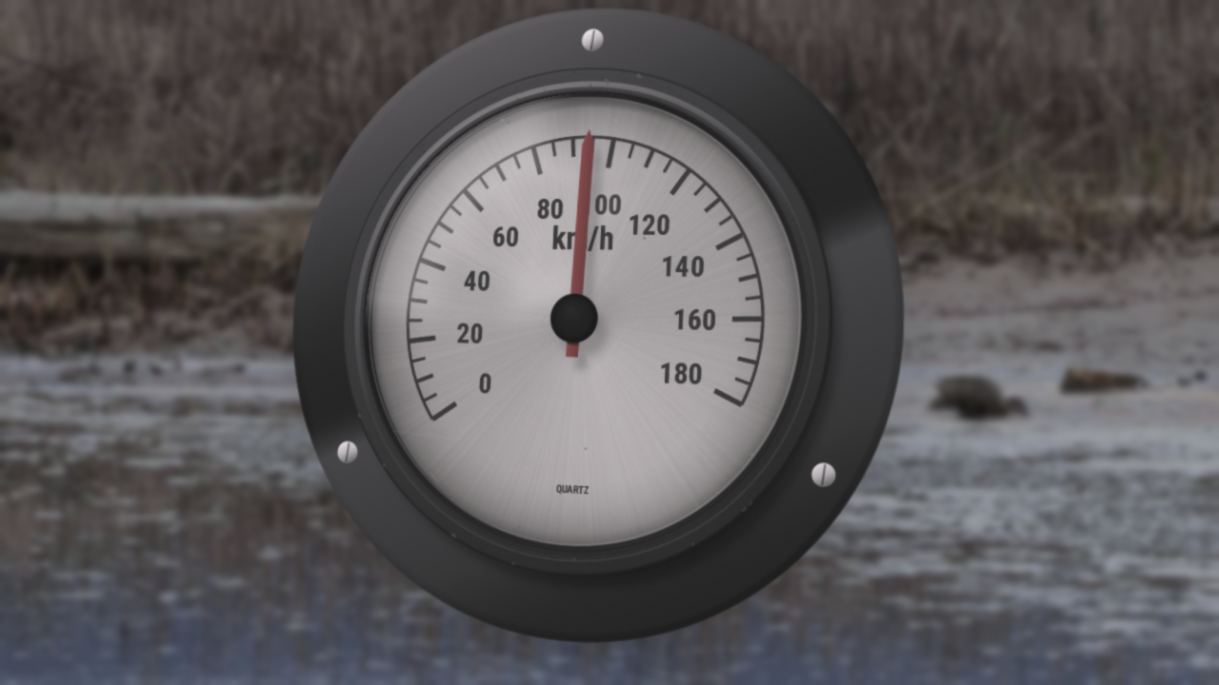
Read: 95; km/h
